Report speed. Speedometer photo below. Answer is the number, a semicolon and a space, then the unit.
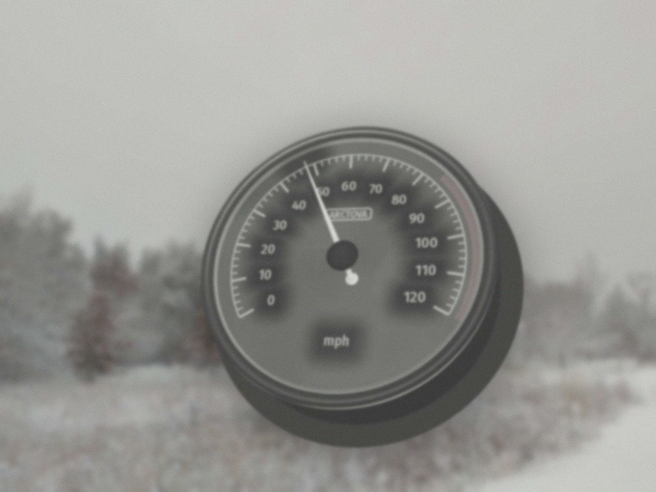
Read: 48; mph
